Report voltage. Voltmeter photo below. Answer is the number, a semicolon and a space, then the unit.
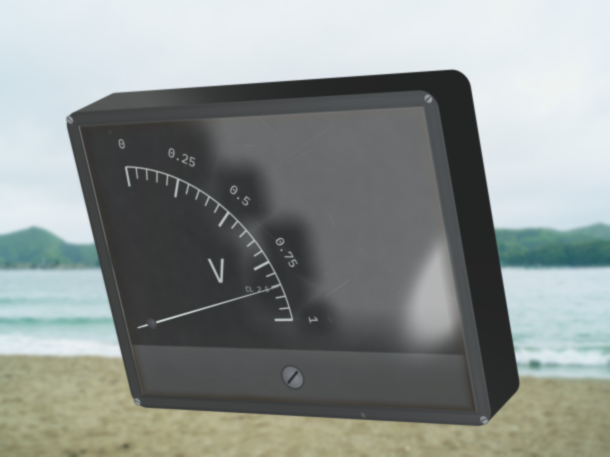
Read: 0.85; V
